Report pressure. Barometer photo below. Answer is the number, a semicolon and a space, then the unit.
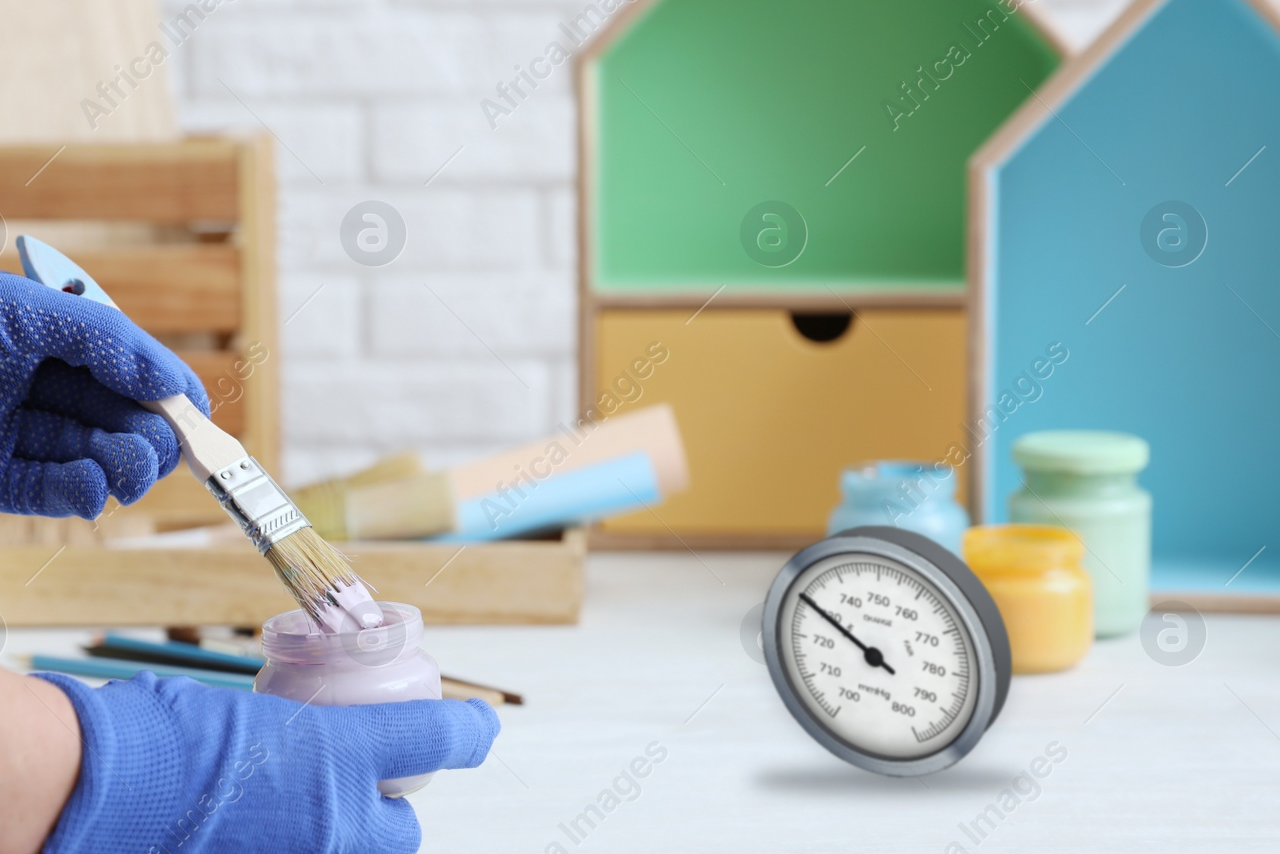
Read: 730; mmHg
